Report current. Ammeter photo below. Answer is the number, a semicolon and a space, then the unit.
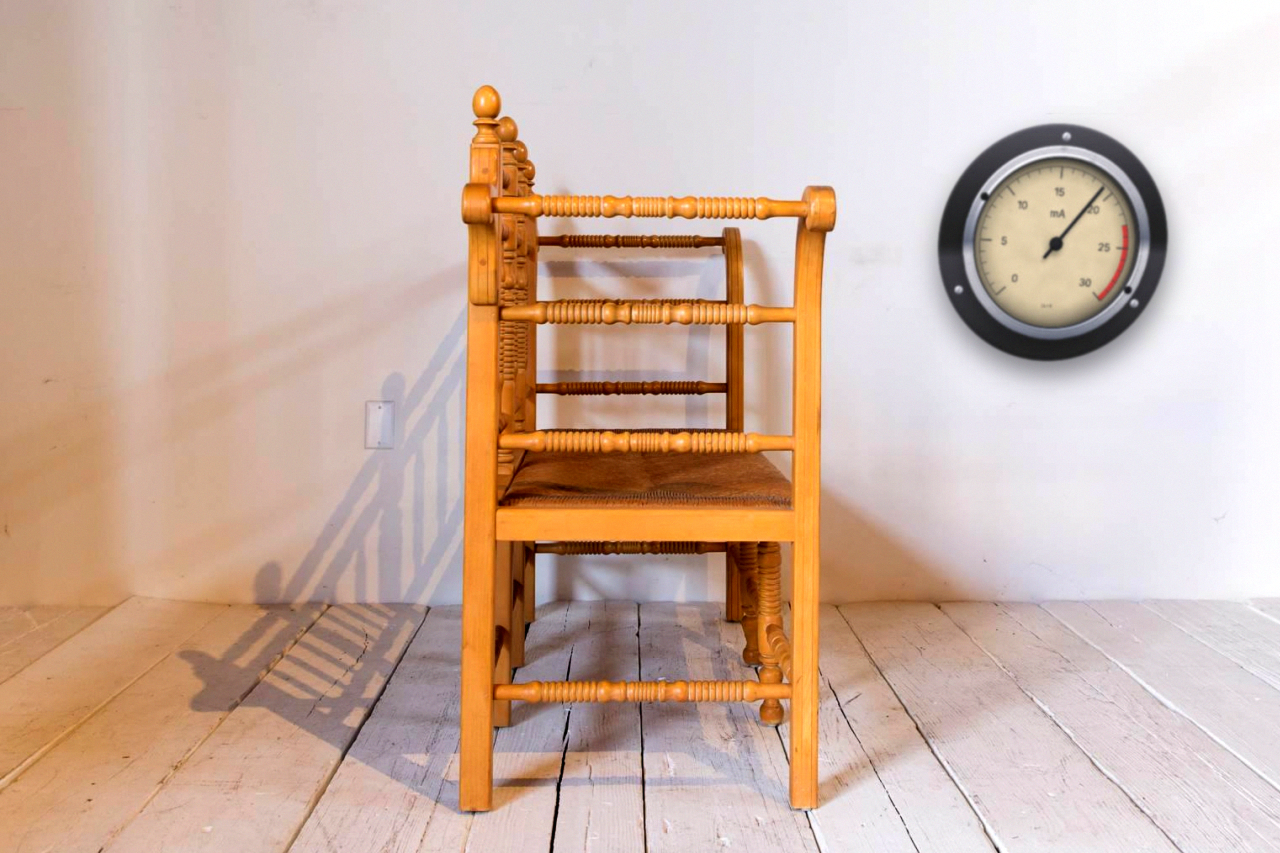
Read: 19; mA
